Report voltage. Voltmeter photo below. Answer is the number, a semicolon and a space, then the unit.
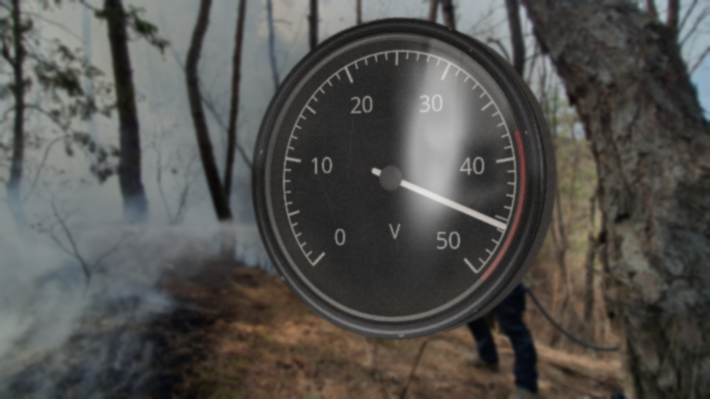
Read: 45.5; V
